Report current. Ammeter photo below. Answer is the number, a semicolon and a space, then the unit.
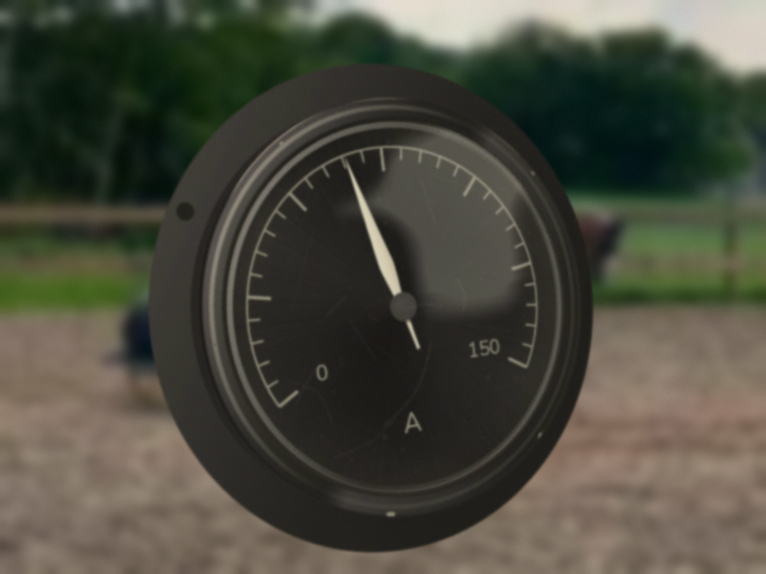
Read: 65; A
